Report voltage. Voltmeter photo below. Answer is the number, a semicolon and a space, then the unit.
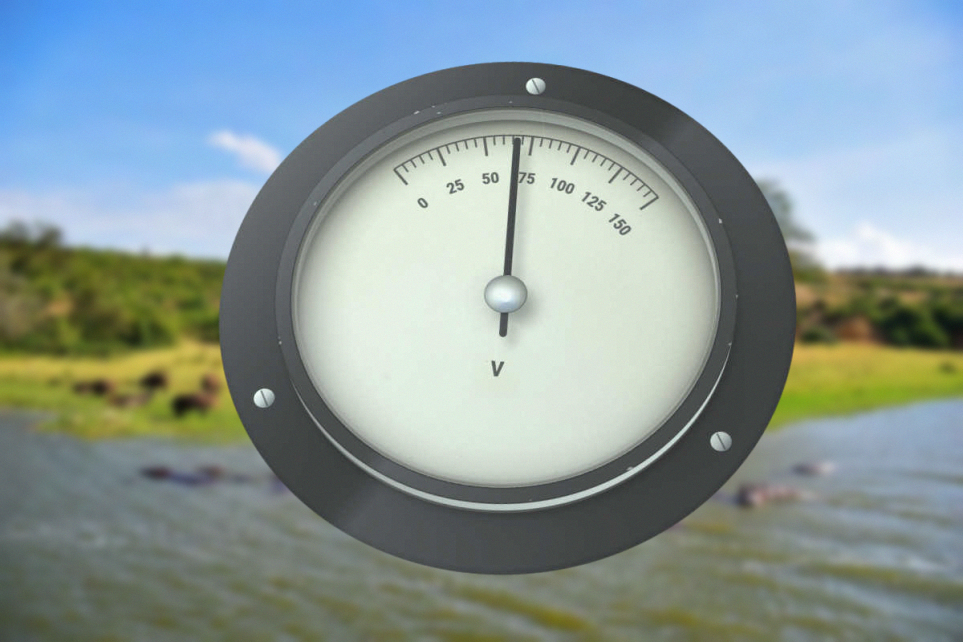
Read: 67.5; V
